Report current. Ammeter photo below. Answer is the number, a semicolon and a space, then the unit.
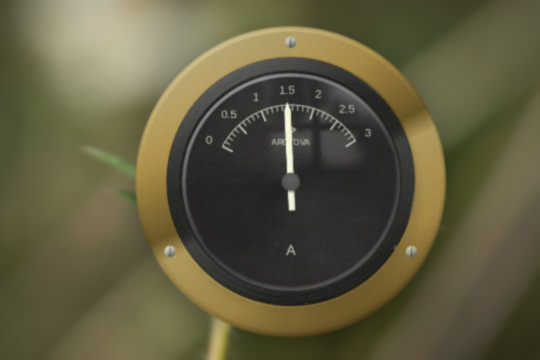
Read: 1.5; A
